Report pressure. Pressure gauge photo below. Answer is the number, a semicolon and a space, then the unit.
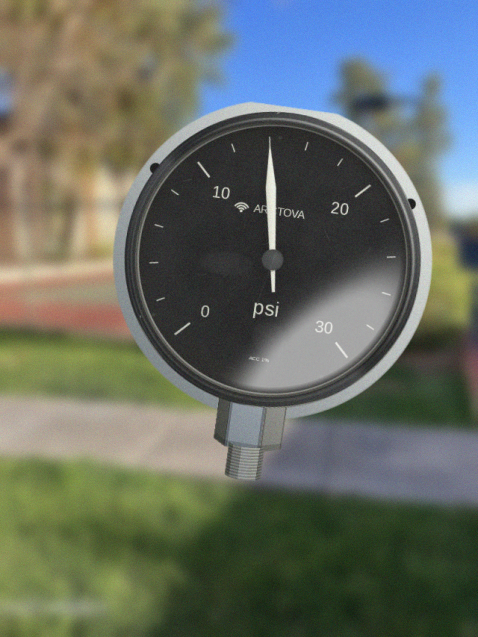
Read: 14; psi
